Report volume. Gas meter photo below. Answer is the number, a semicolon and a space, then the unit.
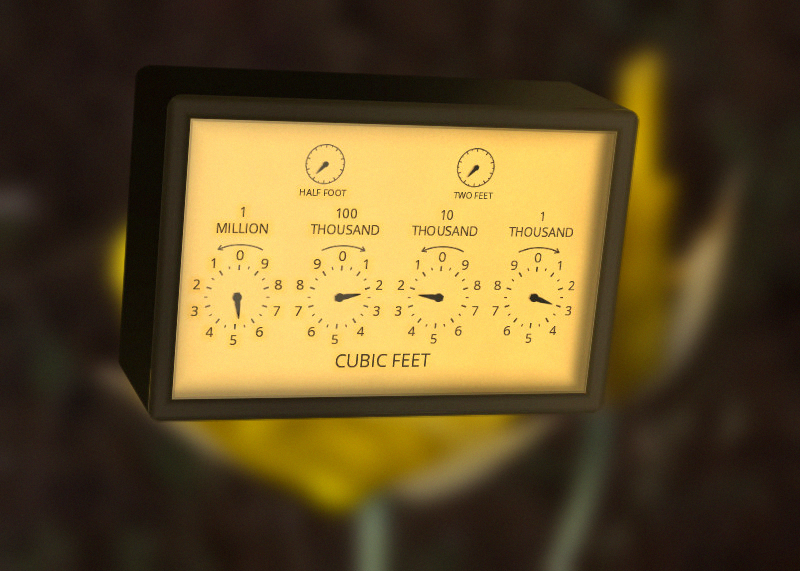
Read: 522300; ft³
